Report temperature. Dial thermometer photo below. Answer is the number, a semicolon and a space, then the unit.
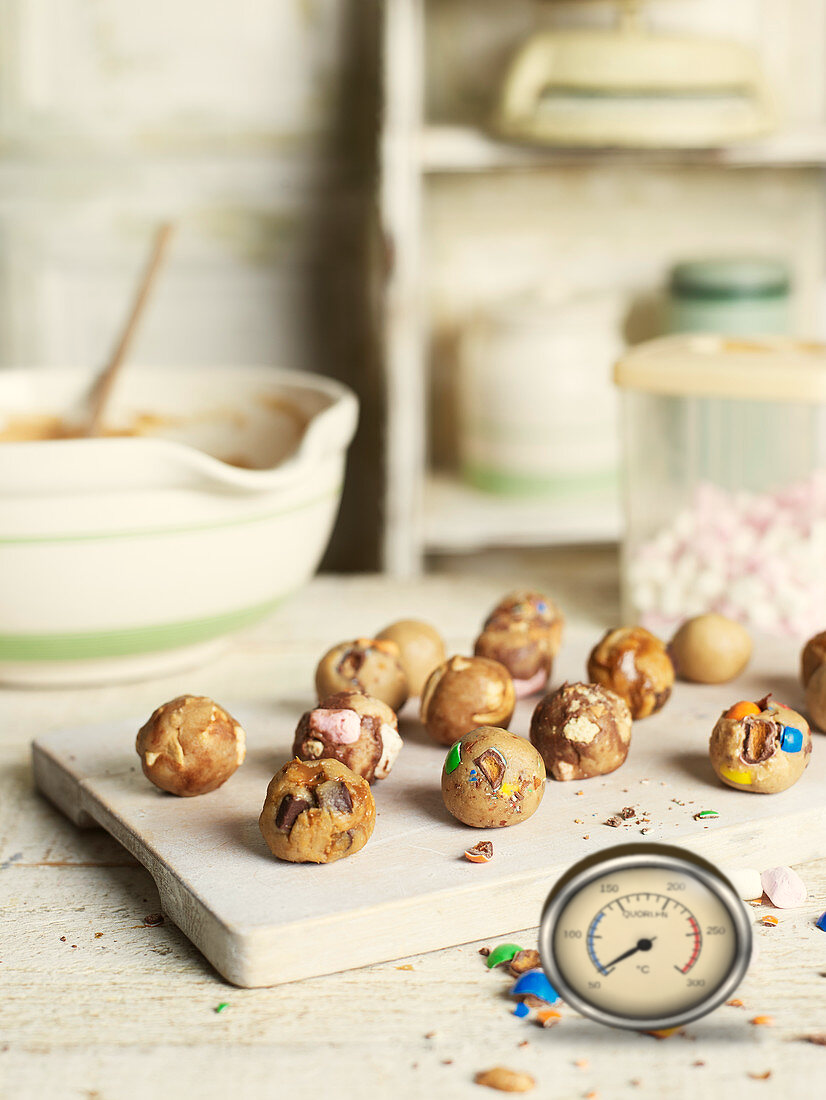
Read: 60; °C
